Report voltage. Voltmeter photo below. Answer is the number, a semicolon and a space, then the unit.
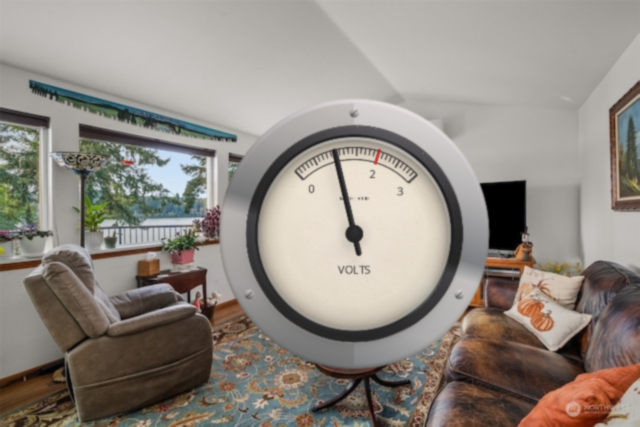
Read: 1; V
